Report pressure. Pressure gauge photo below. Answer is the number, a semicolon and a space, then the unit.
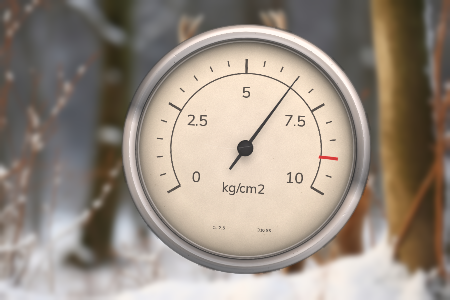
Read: 6.5; kg/cm²
